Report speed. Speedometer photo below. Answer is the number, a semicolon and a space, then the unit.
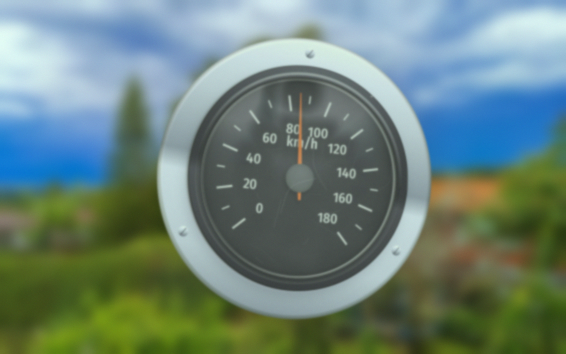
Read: 85; km/h
